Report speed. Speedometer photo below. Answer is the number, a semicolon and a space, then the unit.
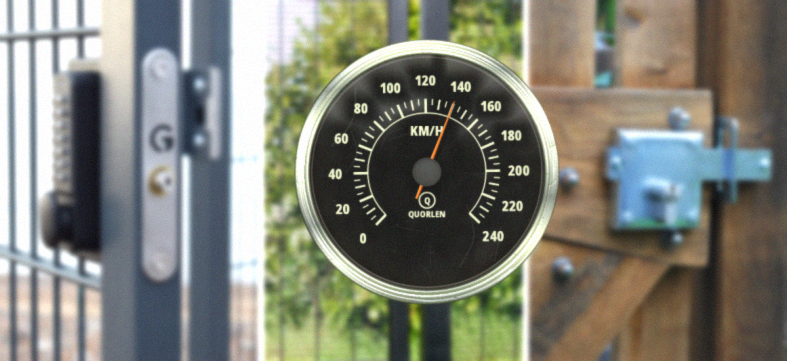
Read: 140; km/h
